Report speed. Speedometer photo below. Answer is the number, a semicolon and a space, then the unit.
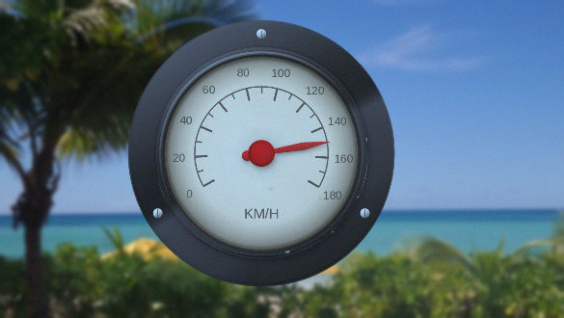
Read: 150; km/h
